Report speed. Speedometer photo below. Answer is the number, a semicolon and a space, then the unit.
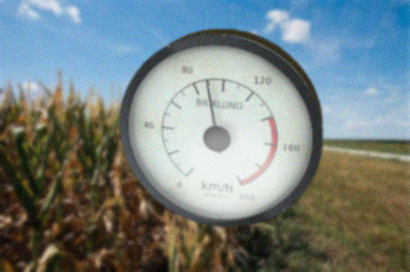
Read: 90; km/h
